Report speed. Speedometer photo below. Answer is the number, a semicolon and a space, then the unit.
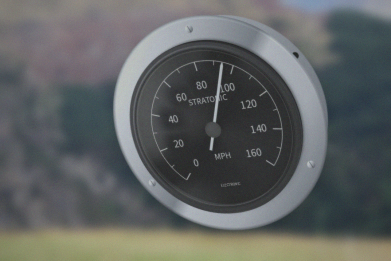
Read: 95; mph
